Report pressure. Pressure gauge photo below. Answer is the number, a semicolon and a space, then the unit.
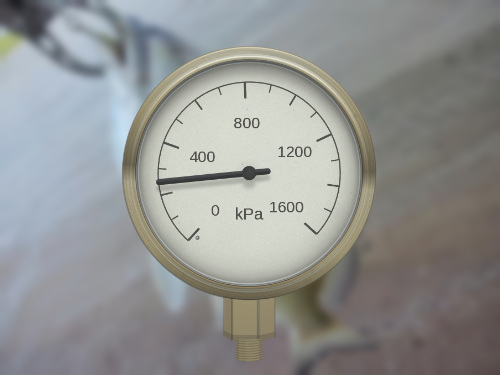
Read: 250; kPa
